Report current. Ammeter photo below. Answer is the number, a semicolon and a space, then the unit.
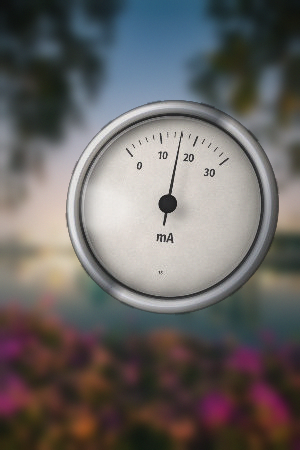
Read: 16; mA
